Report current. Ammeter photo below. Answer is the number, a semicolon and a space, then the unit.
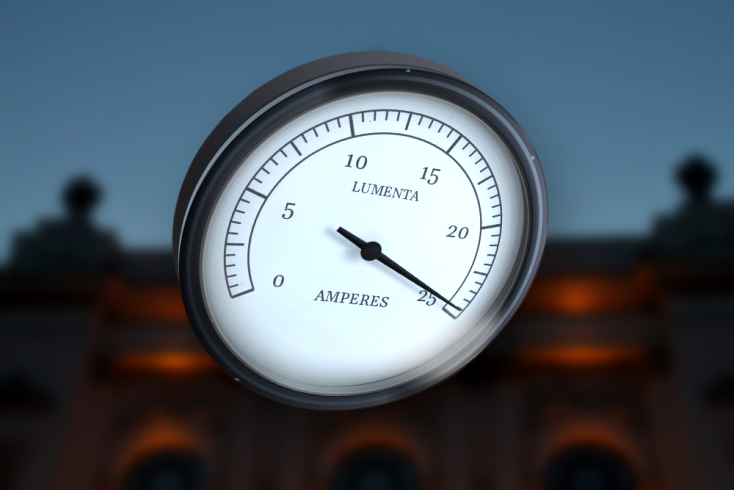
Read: 24.5; A
